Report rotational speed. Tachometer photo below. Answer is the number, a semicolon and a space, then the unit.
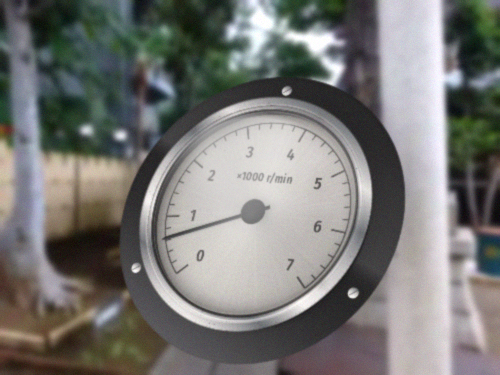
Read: 600; rpm
